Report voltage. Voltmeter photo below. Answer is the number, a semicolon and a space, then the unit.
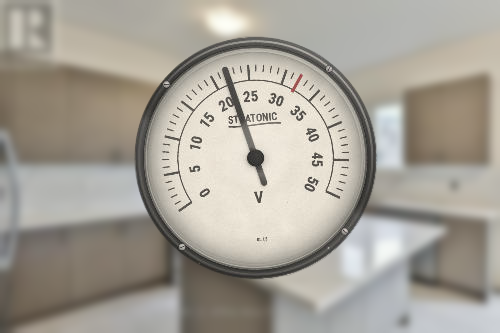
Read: 22; V
